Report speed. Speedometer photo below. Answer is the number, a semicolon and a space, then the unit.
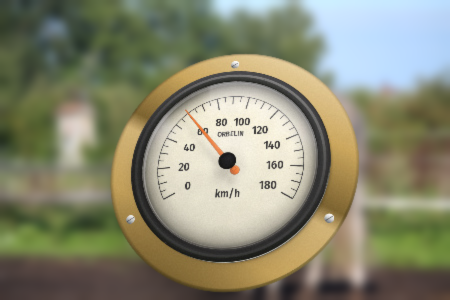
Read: 60; km/h
